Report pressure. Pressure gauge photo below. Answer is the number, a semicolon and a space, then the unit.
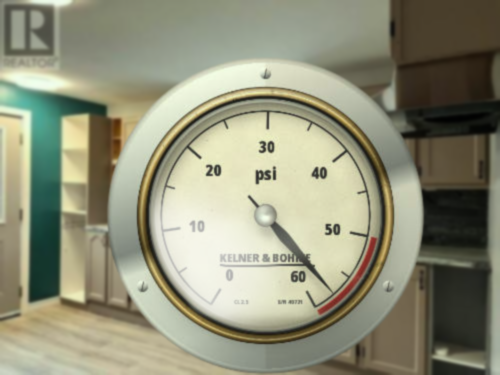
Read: 57.5; psi
